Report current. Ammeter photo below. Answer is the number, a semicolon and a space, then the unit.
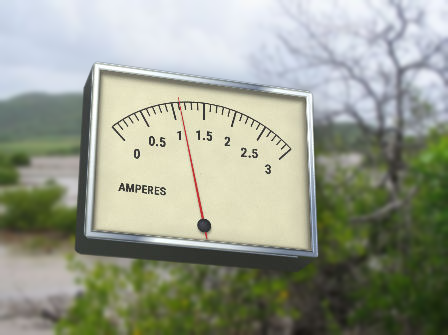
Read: 1.1; A
